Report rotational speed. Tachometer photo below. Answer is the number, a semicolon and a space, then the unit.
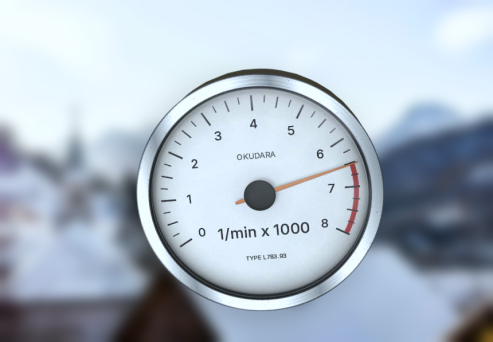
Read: 6500; rpm
